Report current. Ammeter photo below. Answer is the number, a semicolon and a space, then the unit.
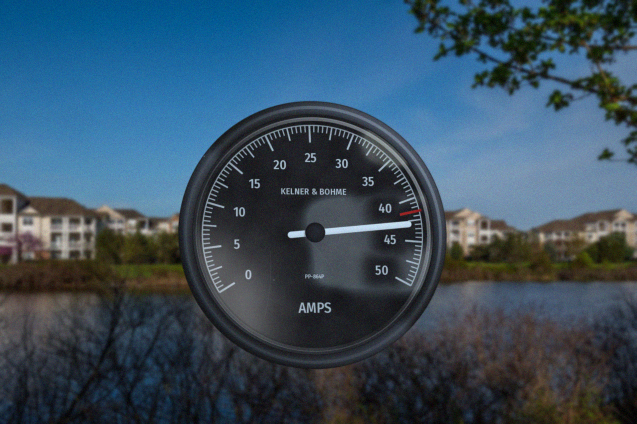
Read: 43; A
